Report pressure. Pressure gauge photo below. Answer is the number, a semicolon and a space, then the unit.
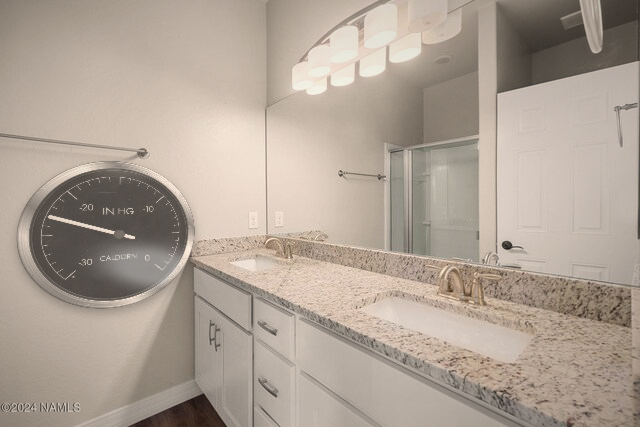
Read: -23; inHg
